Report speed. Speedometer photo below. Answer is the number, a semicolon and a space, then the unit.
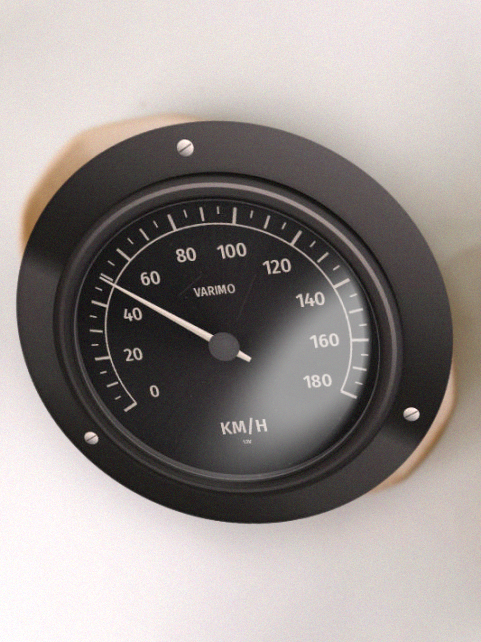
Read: 50; km/h
